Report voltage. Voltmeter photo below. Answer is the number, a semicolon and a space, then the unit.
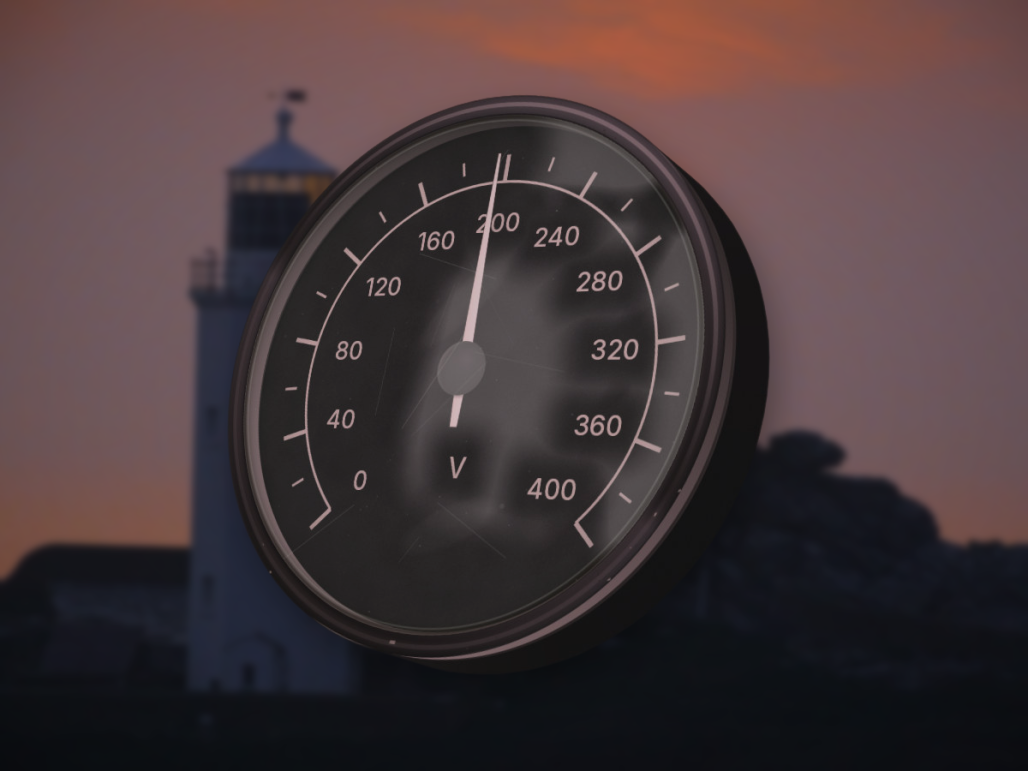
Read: 200; V
